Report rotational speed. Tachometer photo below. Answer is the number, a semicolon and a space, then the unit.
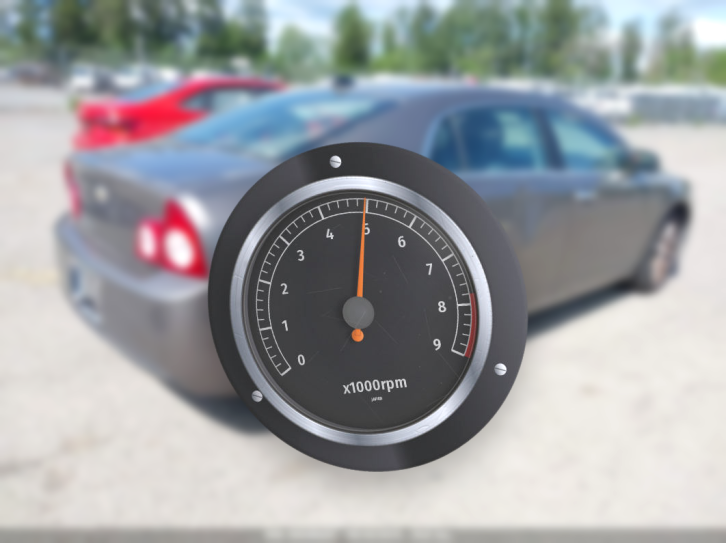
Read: 5000; rpm
